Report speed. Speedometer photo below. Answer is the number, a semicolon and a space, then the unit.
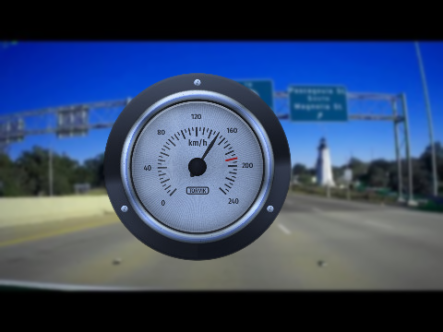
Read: 150; km/h
